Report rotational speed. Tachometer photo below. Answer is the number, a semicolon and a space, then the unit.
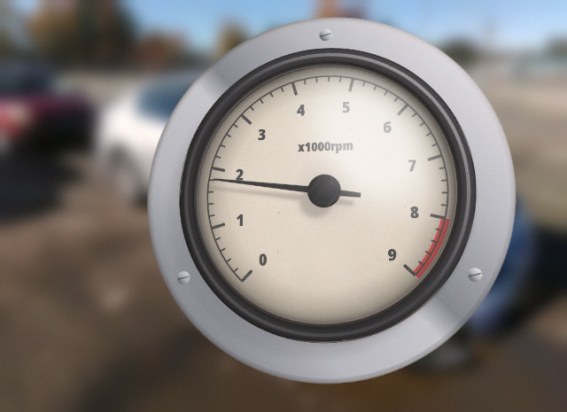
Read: 1800; rpm
